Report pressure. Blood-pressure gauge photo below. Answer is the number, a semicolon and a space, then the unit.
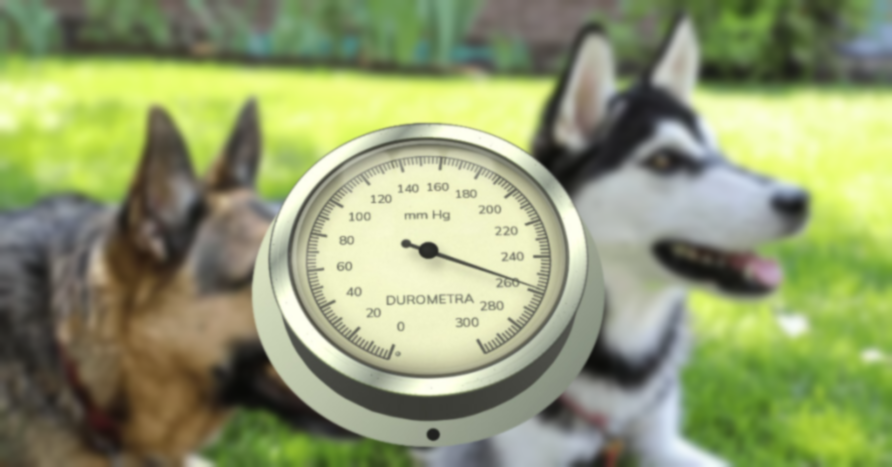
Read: 260; mmHg
